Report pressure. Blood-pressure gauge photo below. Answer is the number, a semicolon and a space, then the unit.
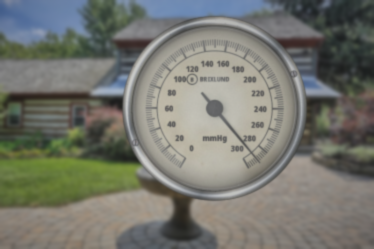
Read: 290; mmHg
